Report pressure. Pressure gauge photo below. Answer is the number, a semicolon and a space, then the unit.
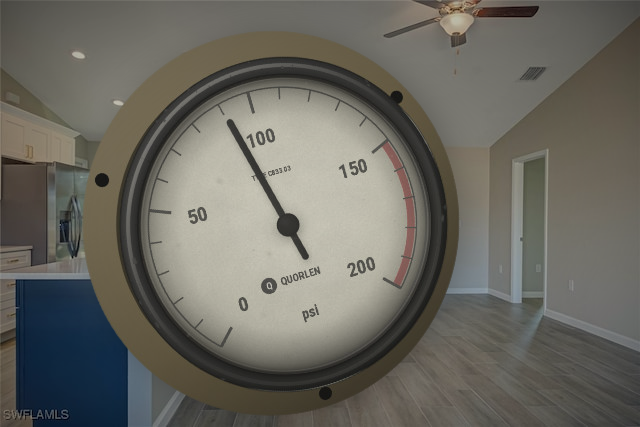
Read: 90; psi
